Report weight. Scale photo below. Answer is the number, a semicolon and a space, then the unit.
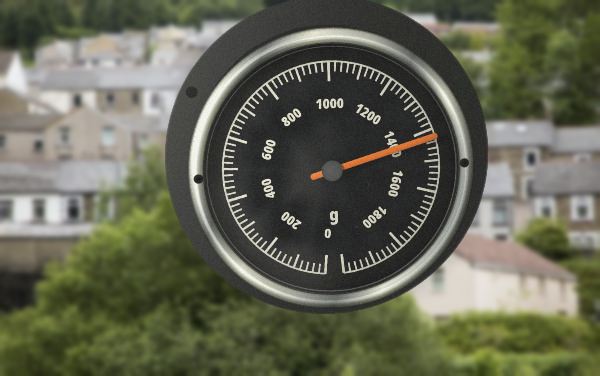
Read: 1420; g
